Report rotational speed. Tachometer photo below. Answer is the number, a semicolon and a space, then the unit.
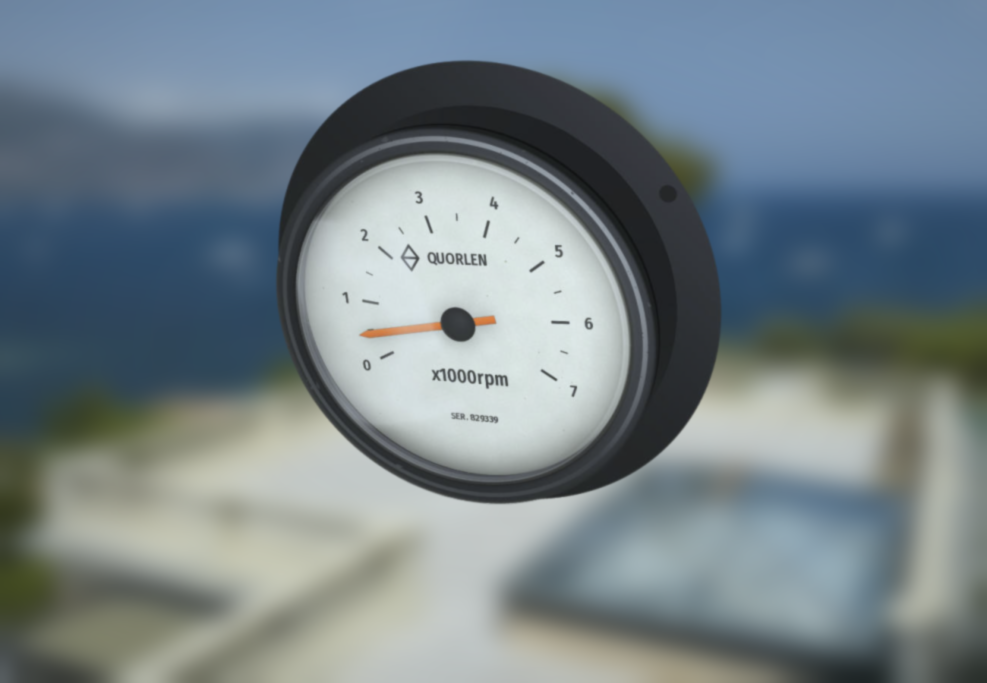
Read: 500; rpm
